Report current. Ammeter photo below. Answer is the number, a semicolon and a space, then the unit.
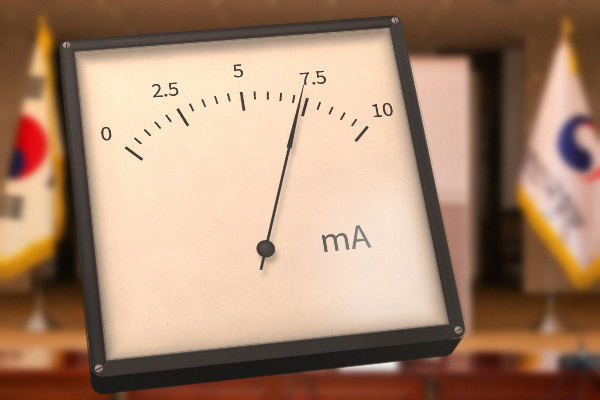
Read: 7.25; mA
